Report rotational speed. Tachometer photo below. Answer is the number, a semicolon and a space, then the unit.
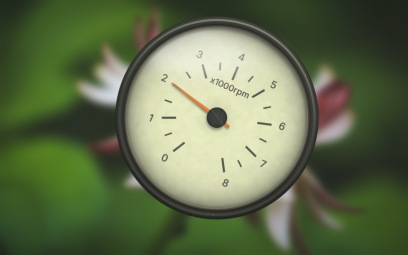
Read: 2000; rpm
